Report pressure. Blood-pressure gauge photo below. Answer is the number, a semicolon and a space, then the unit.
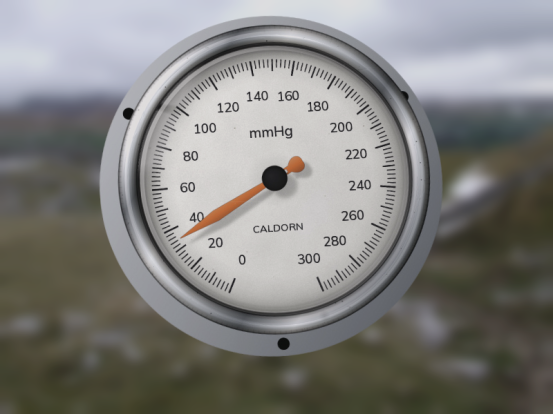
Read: 34; mmHg
